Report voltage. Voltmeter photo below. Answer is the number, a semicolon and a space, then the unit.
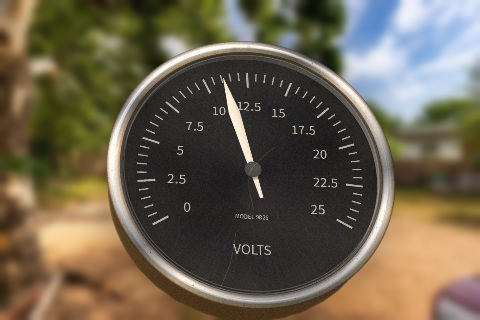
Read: 11; V
